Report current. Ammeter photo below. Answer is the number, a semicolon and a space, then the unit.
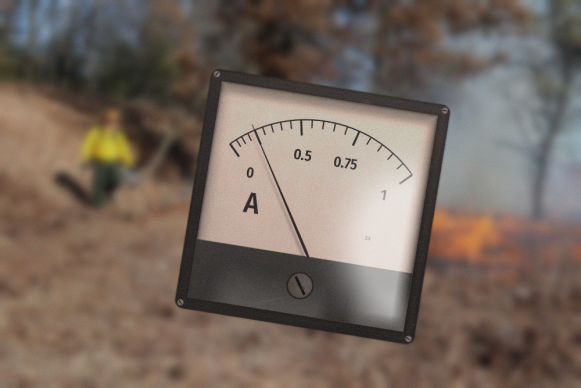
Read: 0.25; A
